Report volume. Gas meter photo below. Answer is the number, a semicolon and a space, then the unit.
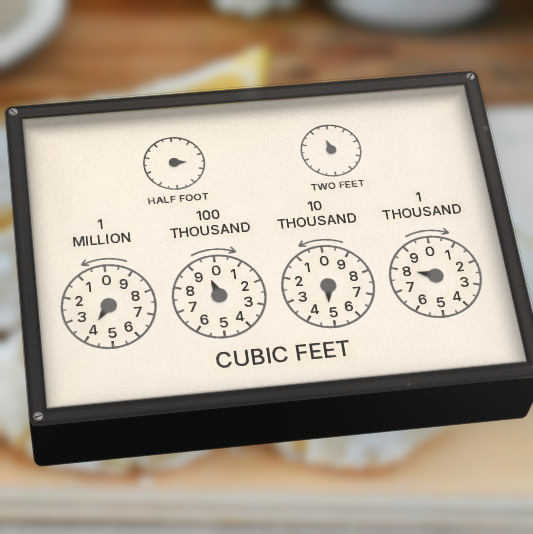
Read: 394800; ft³
